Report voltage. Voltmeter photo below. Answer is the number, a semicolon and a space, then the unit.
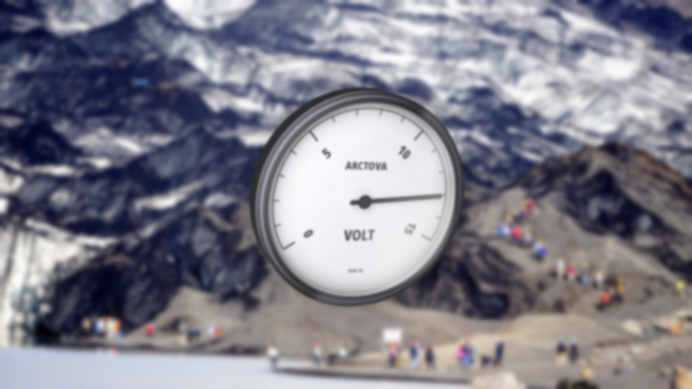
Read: 13; V
